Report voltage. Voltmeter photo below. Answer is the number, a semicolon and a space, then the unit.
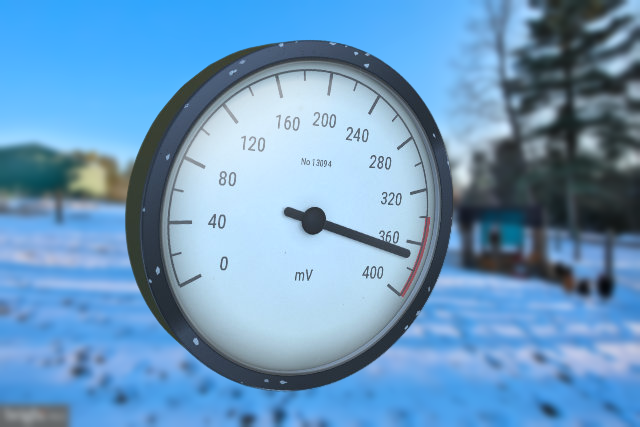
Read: 370; mV
